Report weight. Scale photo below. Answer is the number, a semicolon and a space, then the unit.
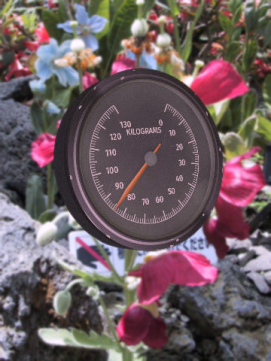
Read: 85; kg
